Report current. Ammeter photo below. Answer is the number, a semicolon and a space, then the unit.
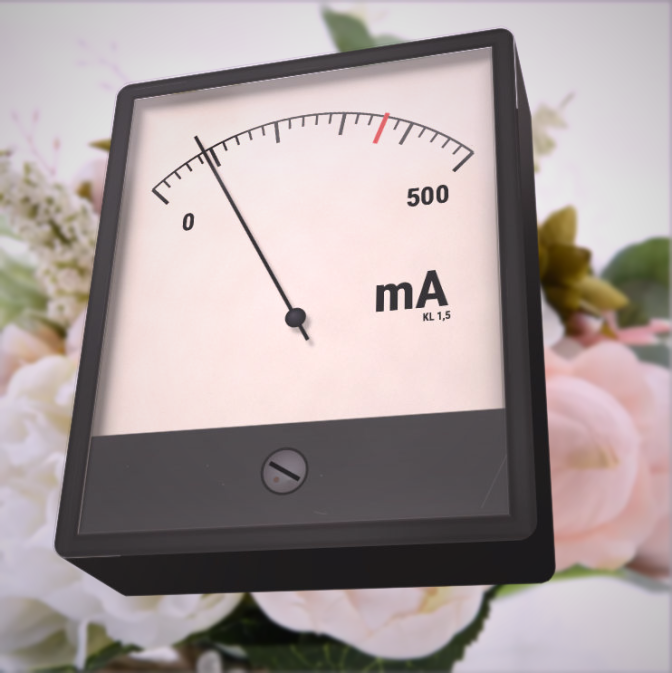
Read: 90; mA
